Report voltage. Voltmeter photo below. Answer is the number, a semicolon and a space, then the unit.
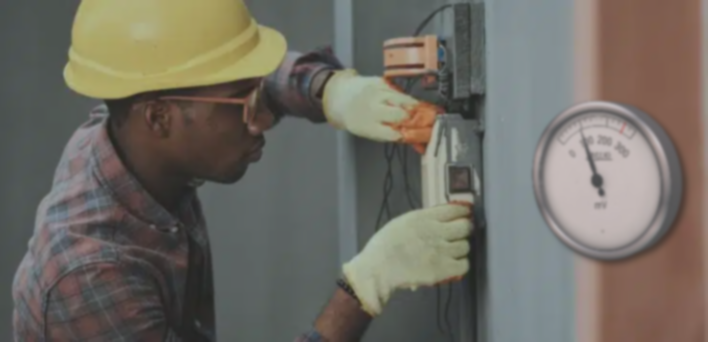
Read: 100; mV
